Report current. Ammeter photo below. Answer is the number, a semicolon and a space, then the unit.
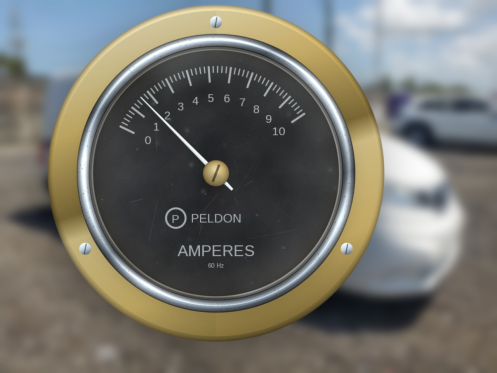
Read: 1.6; A
